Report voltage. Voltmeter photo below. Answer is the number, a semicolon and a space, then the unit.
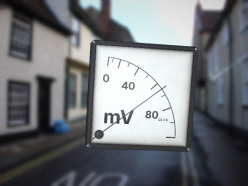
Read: 65; mV
